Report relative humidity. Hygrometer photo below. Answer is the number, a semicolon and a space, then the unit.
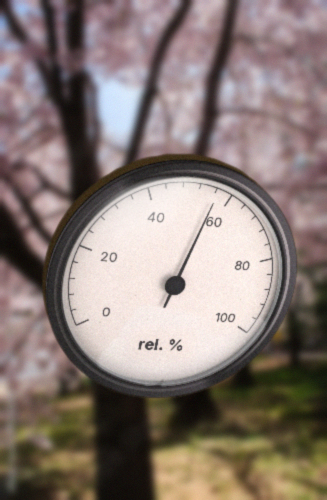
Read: 56; %
